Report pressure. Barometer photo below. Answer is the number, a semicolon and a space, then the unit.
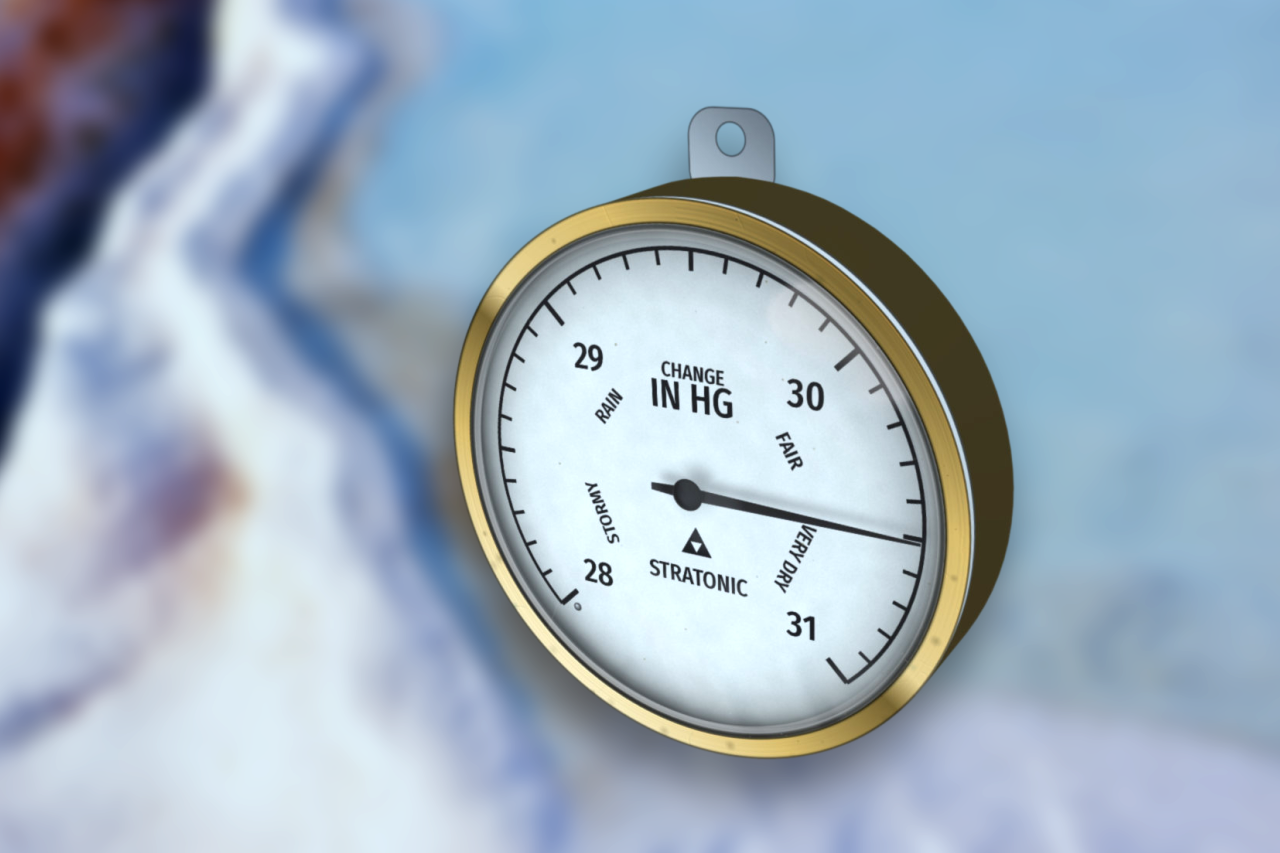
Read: 30.5; inHg
